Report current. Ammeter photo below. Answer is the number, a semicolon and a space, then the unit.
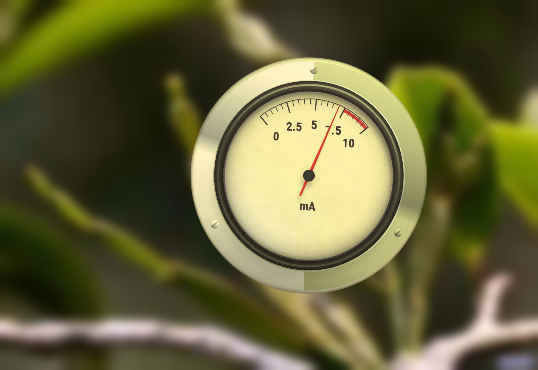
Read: 7; mA
